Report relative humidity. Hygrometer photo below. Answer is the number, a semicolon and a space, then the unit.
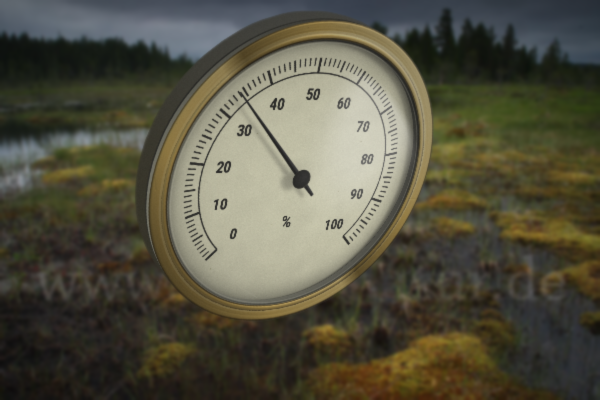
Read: 34; %
